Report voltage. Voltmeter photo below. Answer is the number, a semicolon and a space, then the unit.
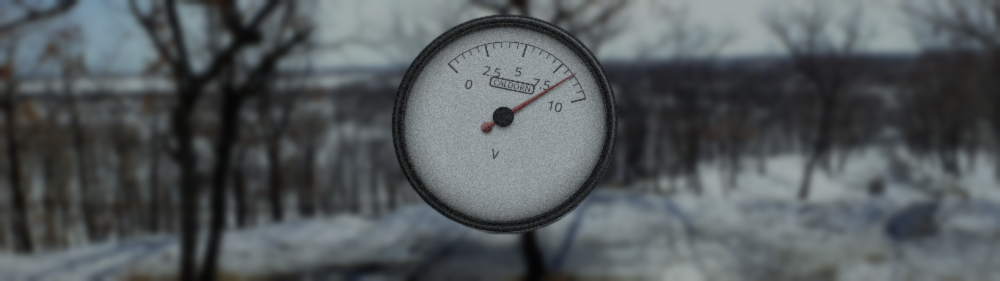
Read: 8.5; V
